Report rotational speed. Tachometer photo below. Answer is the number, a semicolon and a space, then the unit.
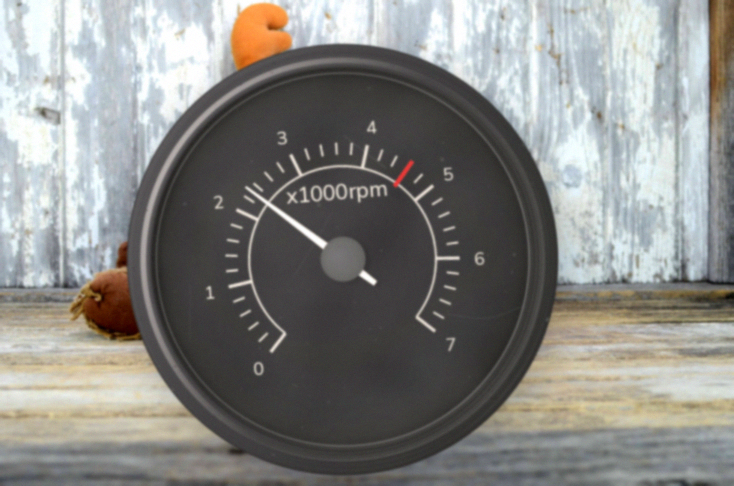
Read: 2300; rpm
